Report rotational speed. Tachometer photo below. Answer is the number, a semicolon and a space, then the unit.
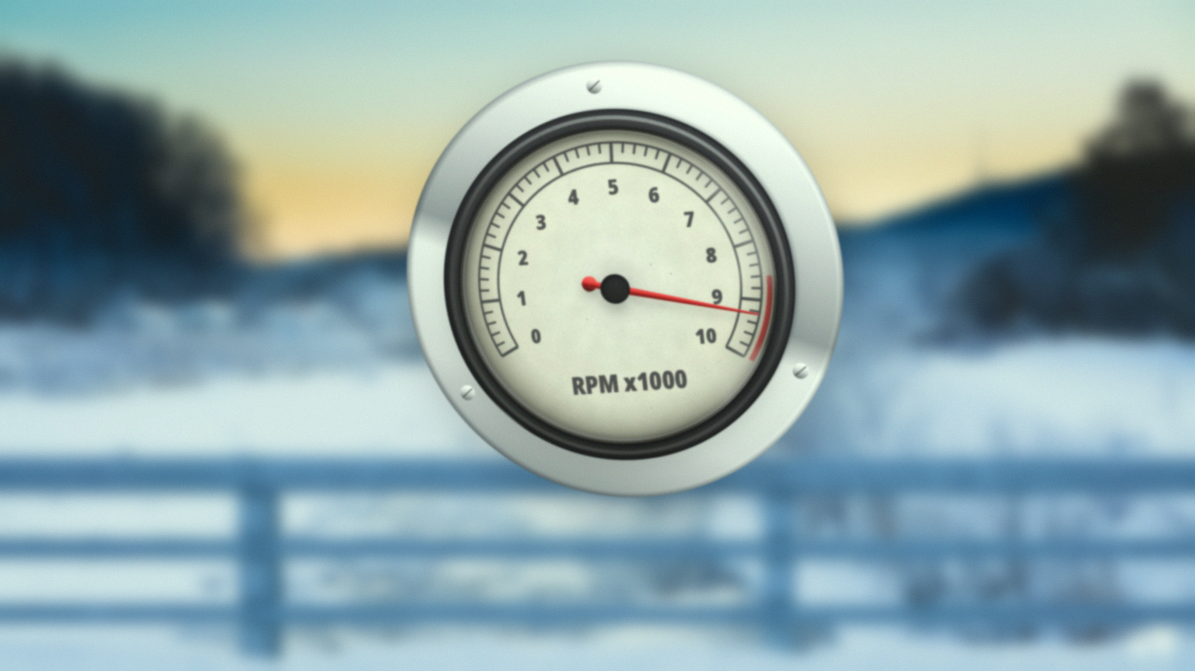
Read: 9200; rpm
